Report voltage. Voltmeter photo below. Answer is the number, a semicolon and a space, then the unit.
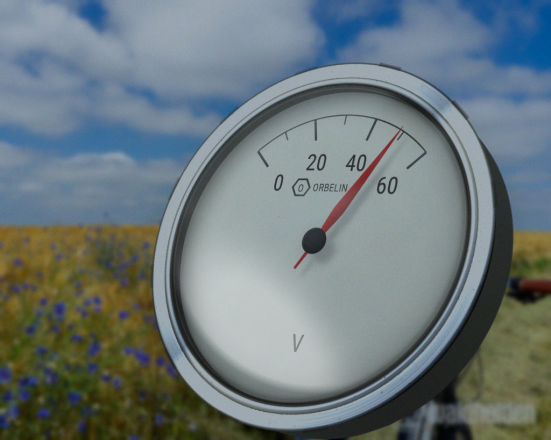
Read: 50; V
